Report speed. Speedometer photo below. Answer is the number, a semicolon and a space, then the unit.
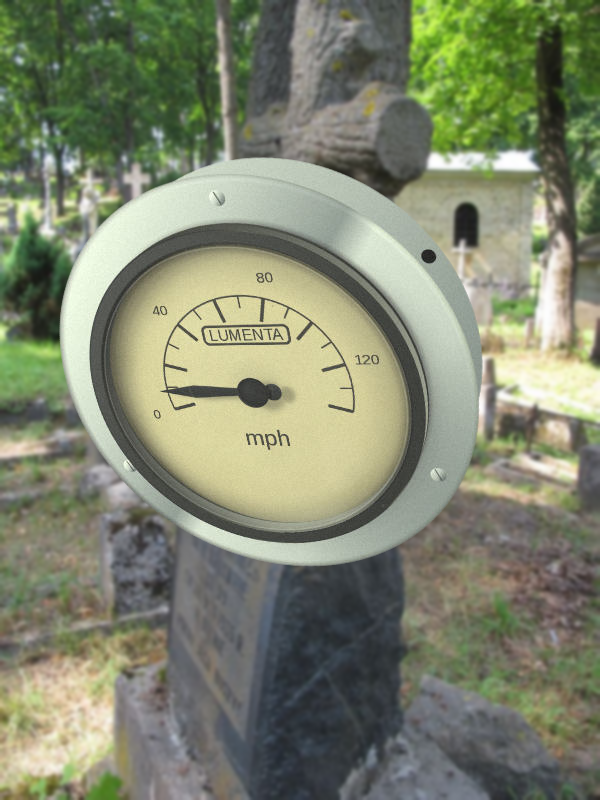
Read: 10; mph
